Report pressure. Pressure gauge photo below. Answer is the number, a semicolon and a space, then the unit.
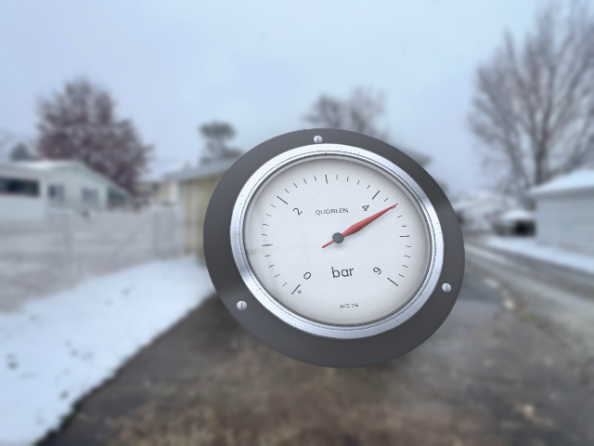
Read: 4.4; bar
